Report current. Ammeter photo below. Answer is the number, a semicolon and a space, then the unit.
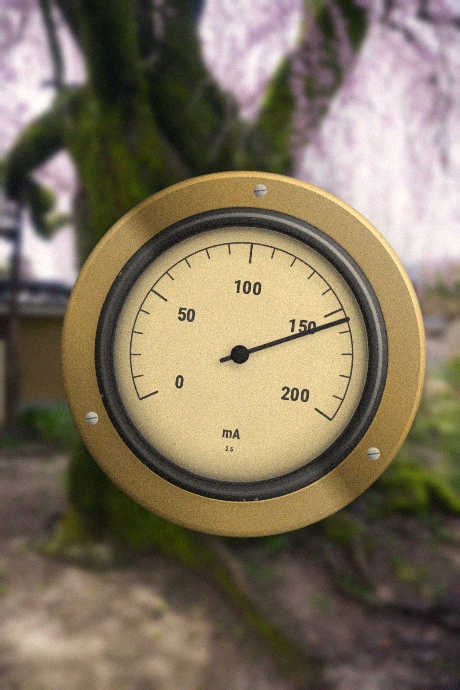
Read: 155; mA
